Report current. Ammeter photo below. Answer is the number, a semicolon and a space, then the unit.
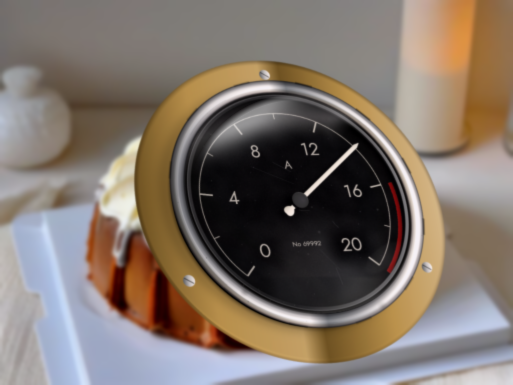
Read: 14; A
